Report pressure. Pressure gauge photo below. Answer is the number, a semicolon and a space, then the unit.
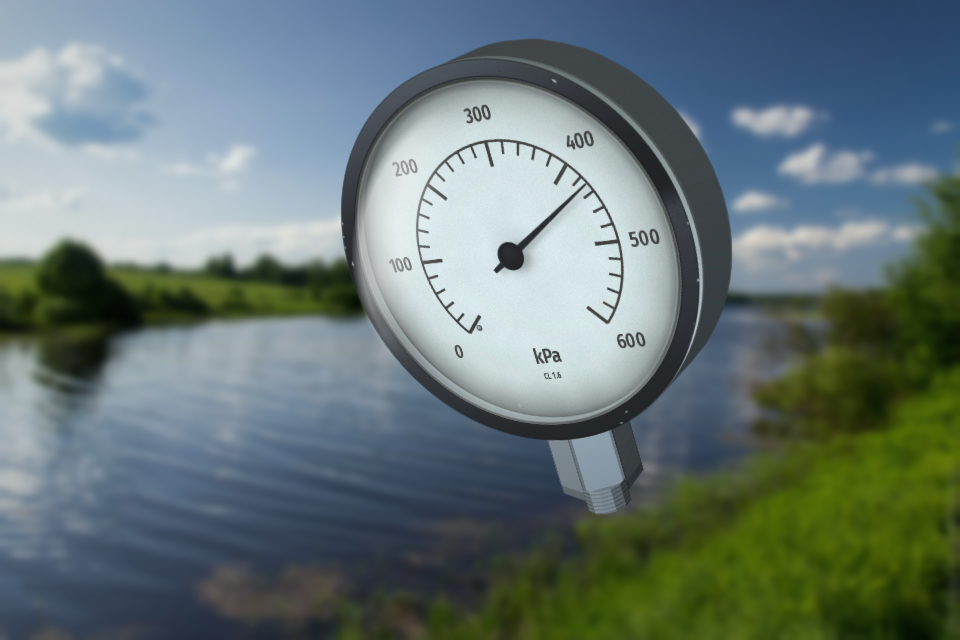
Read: 430; kPa
